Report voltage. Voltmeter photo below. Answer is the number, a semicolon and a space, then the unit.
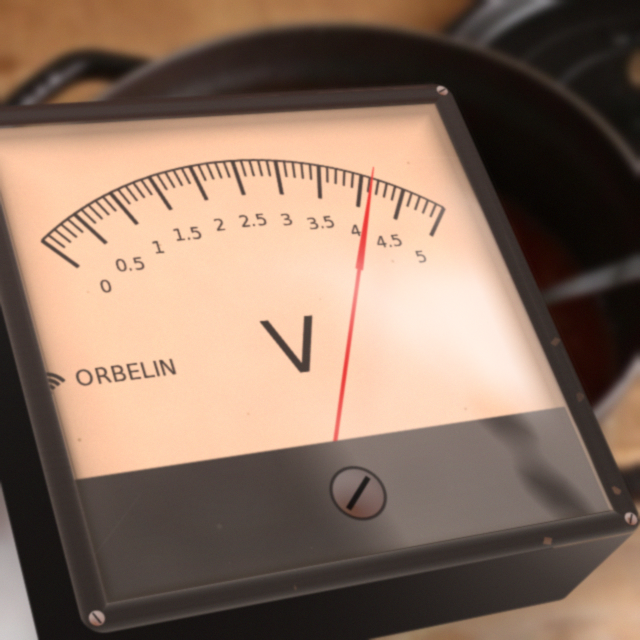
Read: 4.1; V
